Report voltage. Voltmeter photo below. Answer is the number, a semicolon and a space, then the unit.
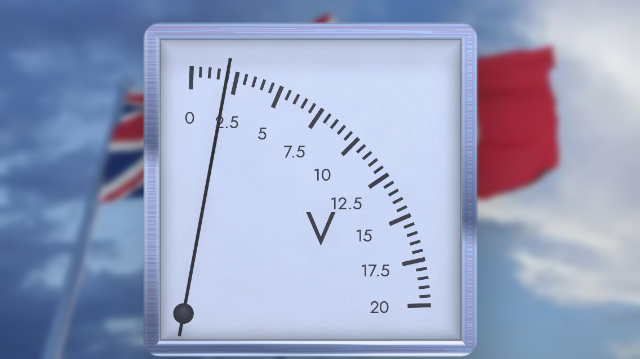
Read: 2; V
